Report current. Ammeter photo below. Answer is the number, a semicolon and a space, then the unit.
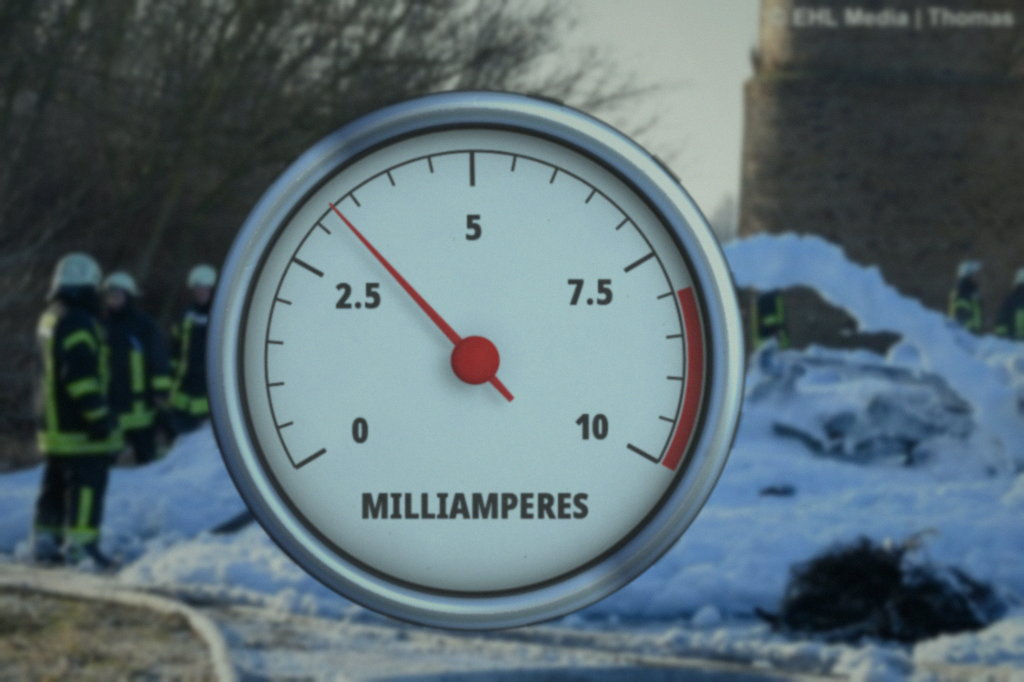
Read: 3.25; mA
